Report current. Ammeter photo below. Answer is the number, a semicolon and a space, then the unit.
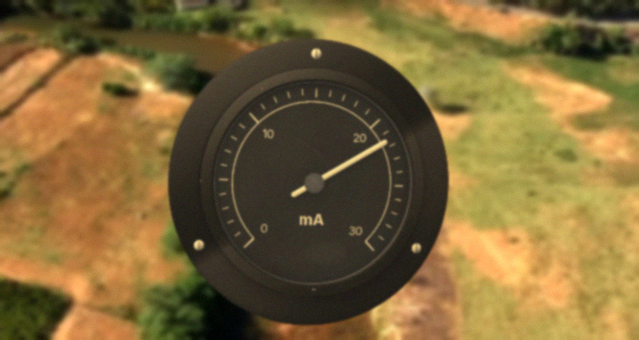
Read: 21.5; mA
